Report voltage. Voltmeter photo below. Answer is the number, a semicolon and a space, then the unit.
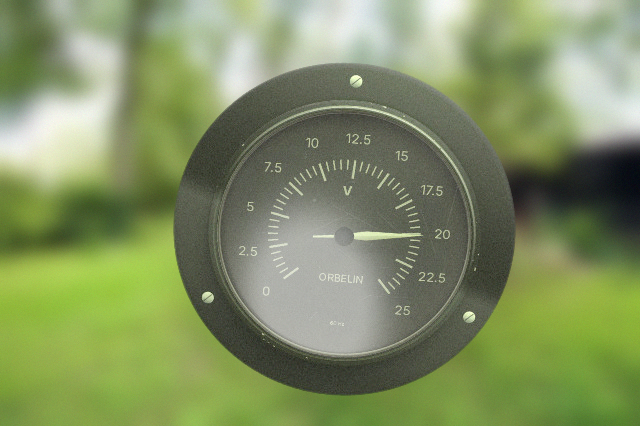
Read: 20; V
